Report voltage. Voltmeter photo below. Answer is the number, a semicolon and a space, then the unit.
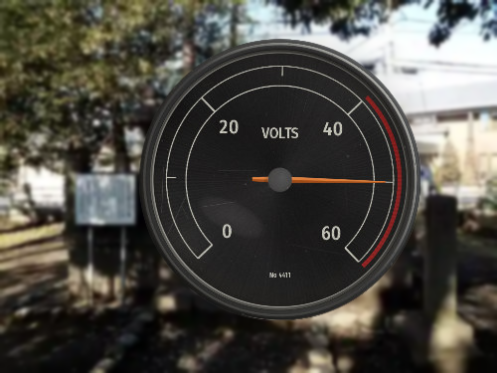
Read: 50; V
